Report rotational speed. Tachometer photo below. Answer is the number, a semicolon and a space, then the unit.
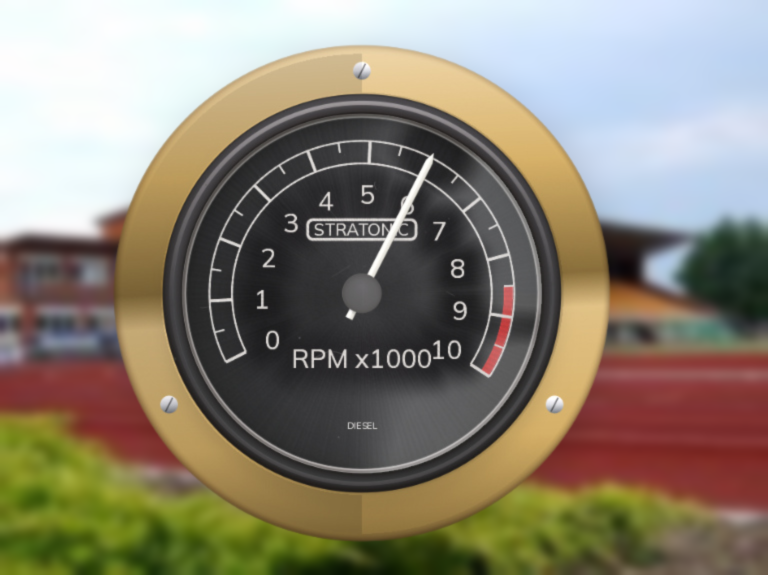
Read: 6000; rpm
